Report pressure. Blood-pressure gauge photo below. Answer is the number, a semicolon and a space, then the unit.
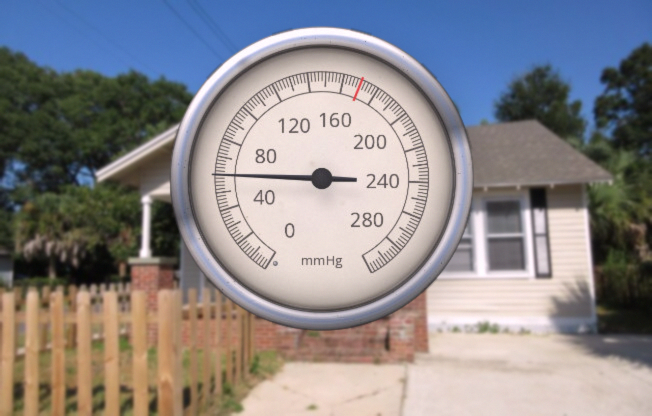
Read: 60; mmHg
